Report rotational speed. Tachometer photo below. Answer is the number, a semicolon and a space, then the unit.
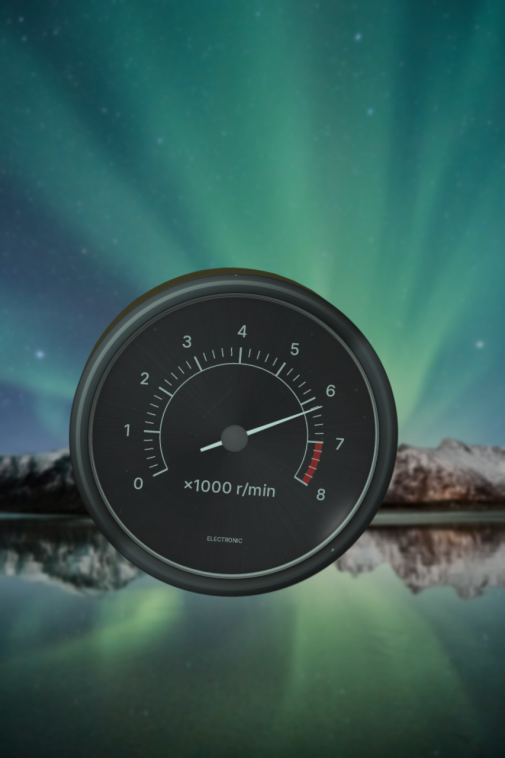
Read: 6200; rpm
